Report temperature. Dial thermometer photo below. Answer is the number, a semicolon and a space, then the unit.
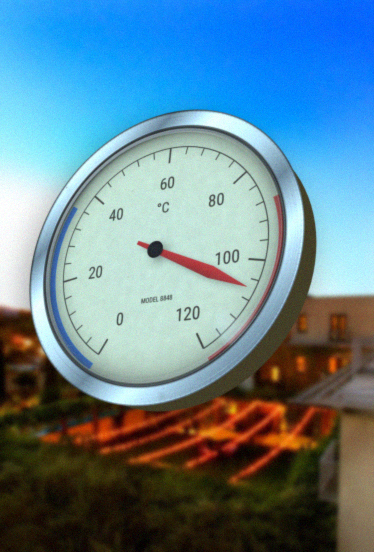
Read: 106; °C
